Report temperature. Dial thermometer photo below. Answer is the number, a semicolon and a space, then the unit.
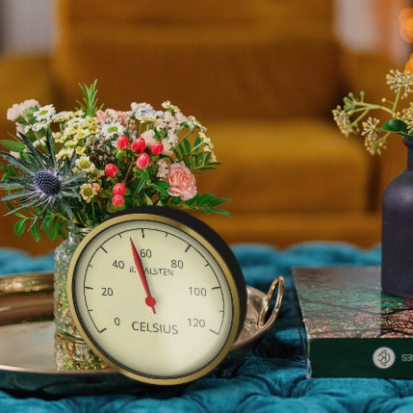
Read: 55; °C
